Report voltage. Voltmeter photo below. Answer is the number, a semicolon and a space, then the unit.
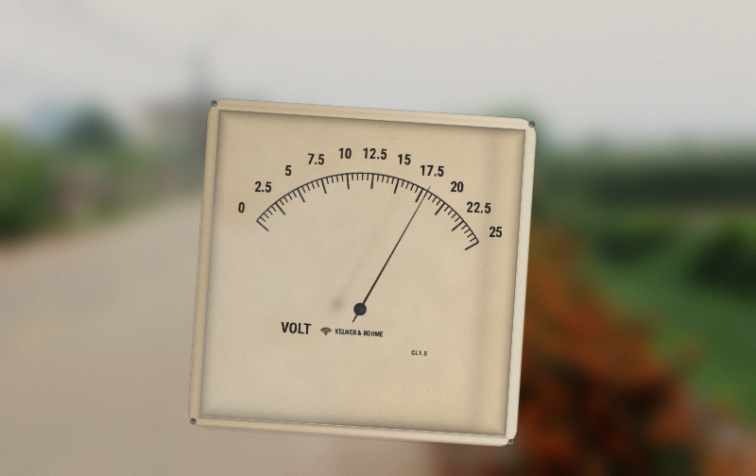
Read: 18; V
